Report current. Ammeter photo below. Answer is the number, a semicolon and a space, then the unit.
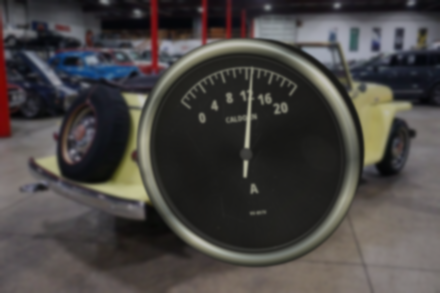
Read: 13; A
